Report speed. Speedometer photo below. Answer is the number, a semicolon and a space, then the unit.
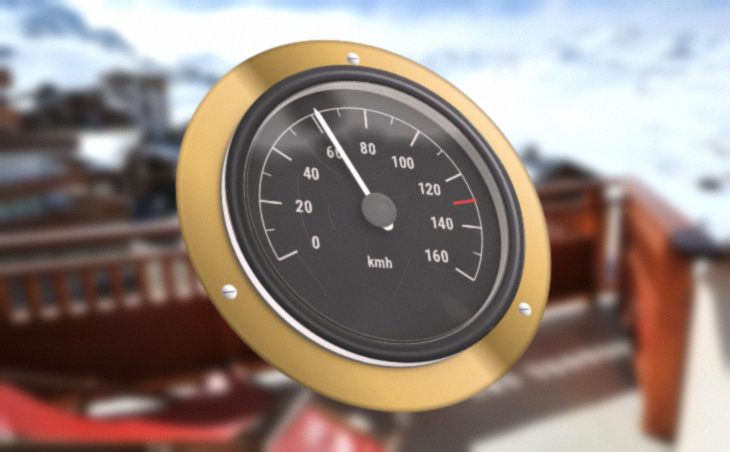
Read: 60; km/h
